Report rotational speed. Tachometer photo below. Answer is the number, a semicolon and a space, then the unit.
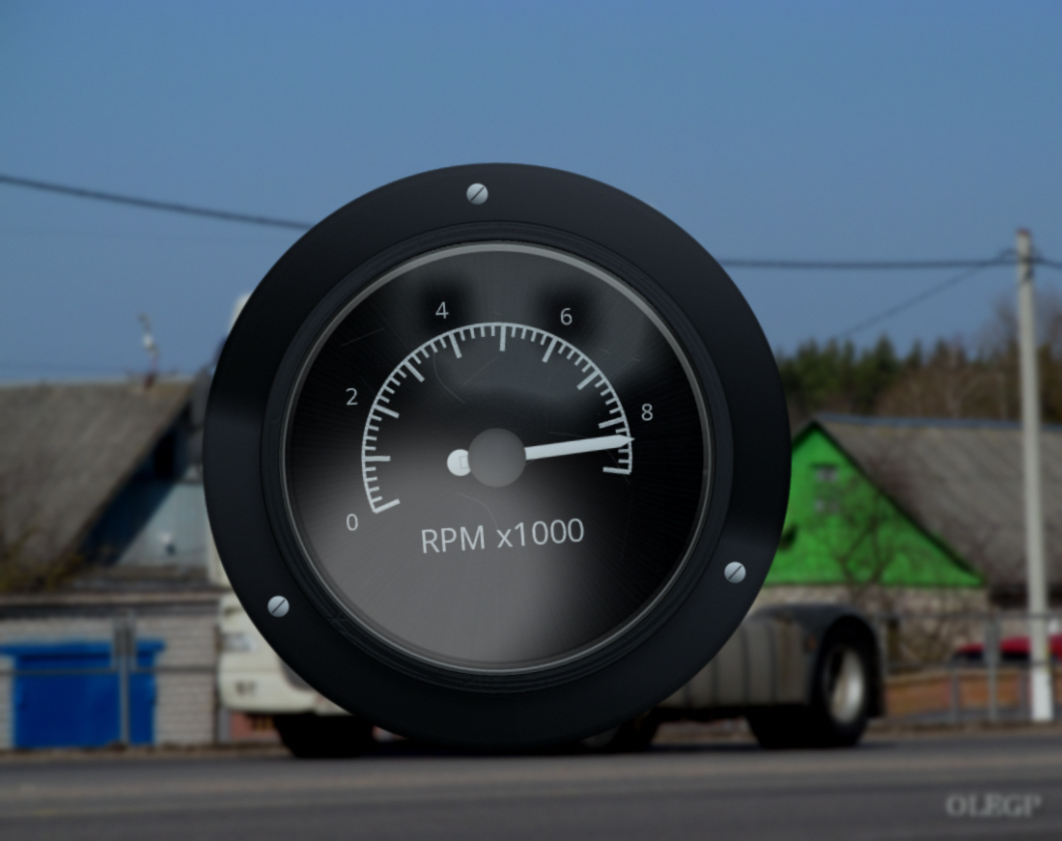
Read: 8400; rpm
